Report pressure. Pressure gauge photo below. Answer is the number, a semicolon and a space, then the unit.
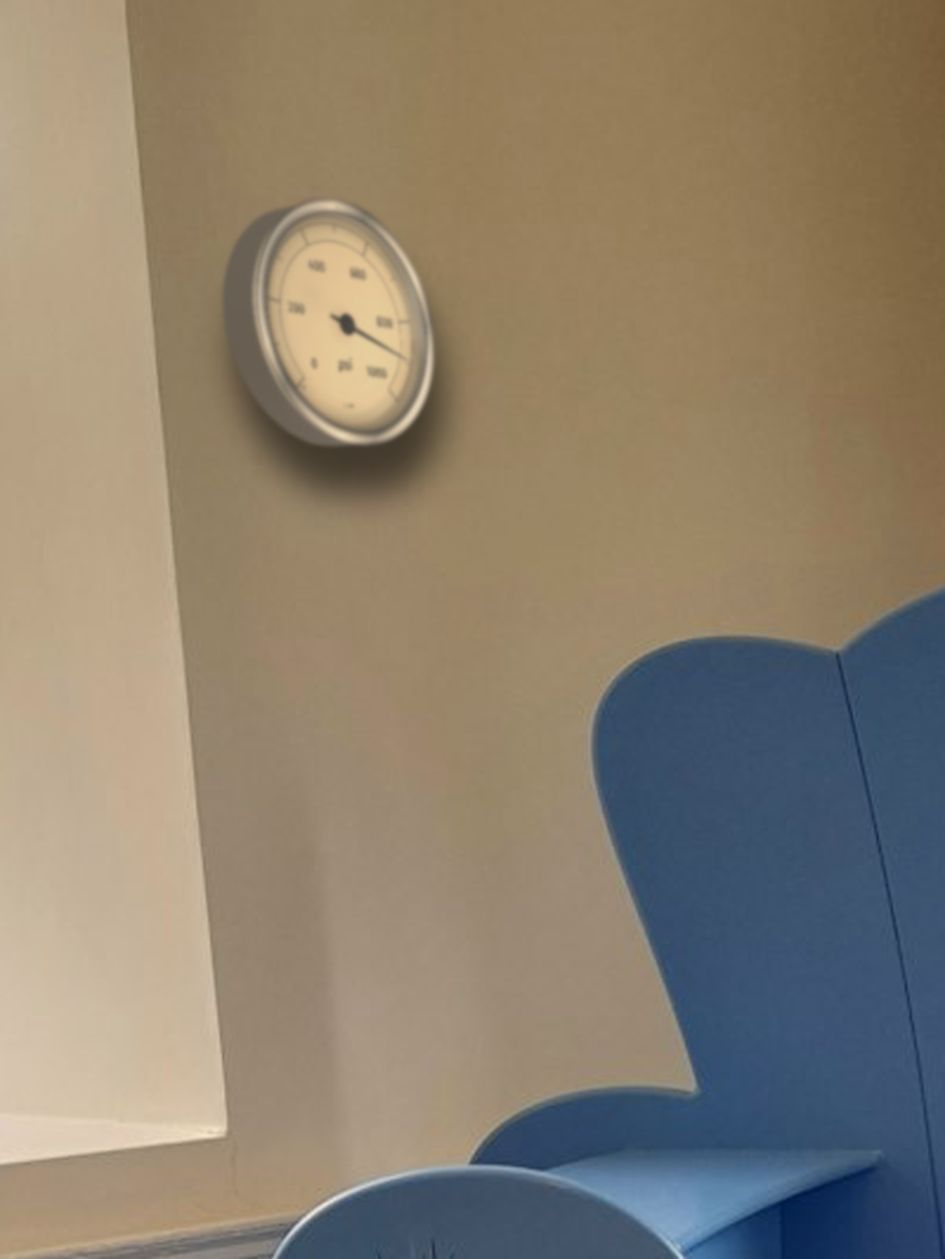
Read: 900; psi
